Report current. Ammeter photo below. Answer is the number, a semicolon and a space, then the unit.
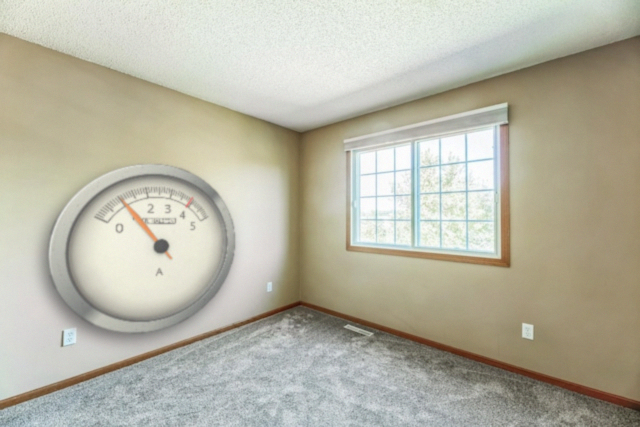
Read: 1; A
